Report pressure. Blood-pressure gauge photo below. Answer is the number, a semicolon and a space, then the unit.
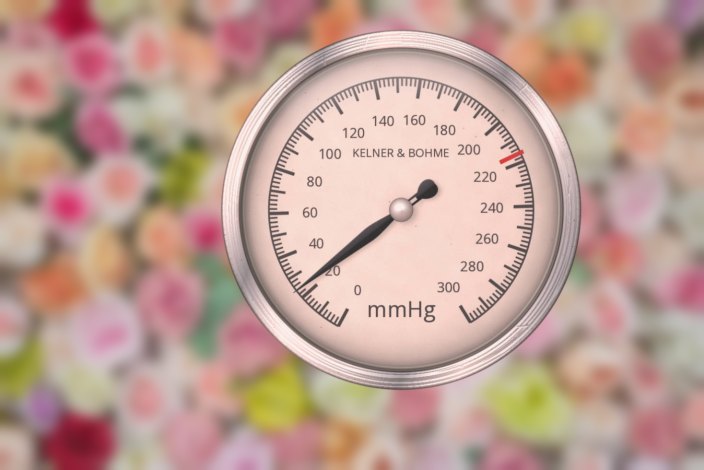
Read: 24; mmHg
